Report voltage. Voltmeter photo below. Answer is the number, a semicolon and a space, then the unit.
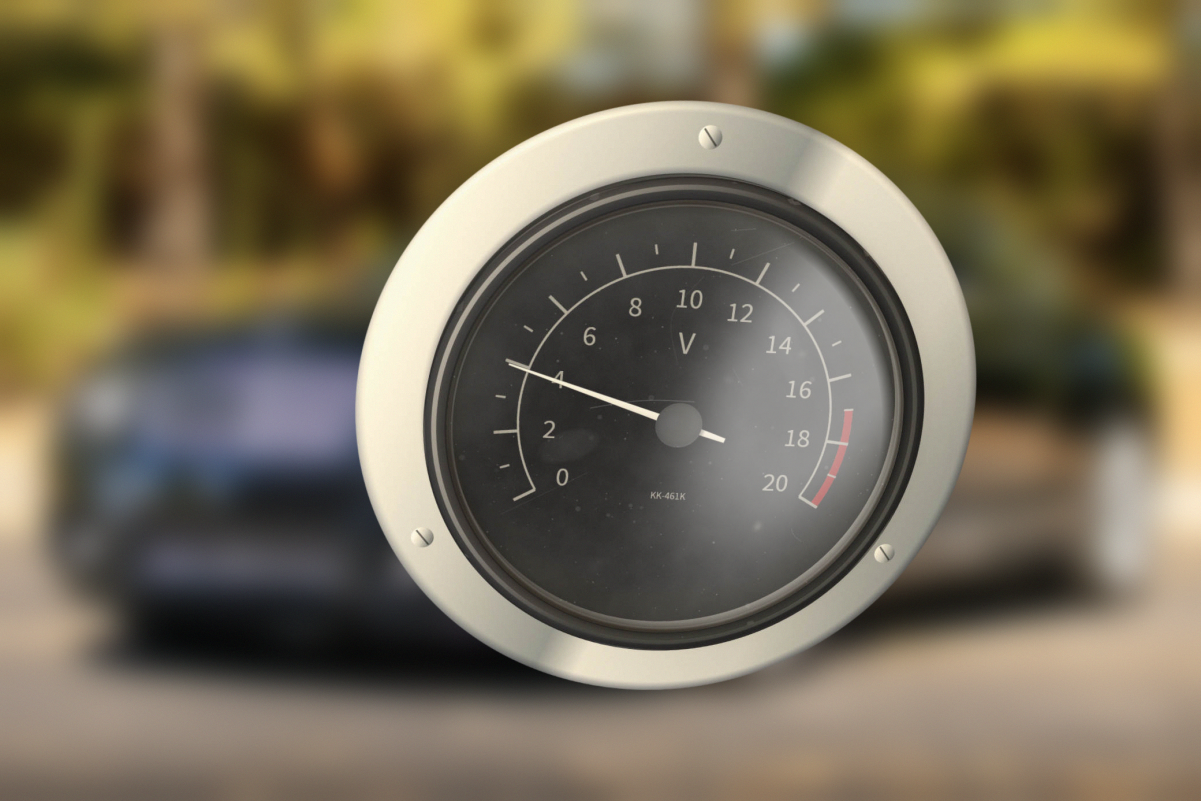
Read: 4; V
